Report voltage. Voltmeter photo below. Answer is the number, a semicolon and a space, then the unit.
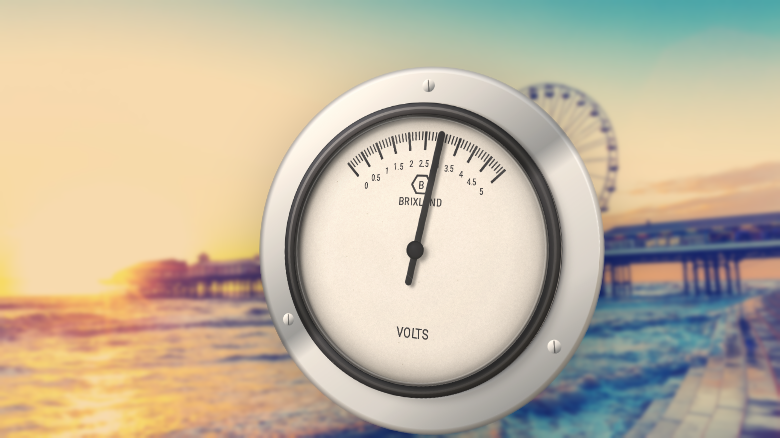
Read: 3; V
